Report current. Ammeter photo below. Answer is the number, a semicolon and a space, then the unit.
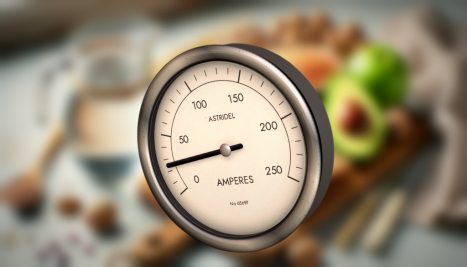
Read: 25; A
